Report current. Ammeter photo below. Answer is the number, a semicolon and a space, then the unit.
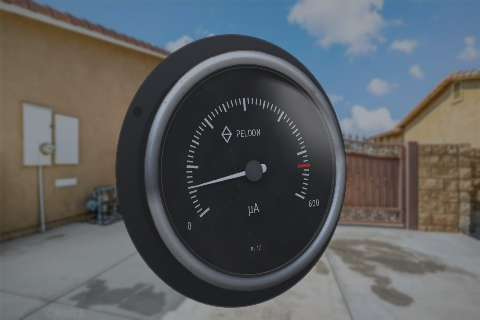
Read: 60; µA
